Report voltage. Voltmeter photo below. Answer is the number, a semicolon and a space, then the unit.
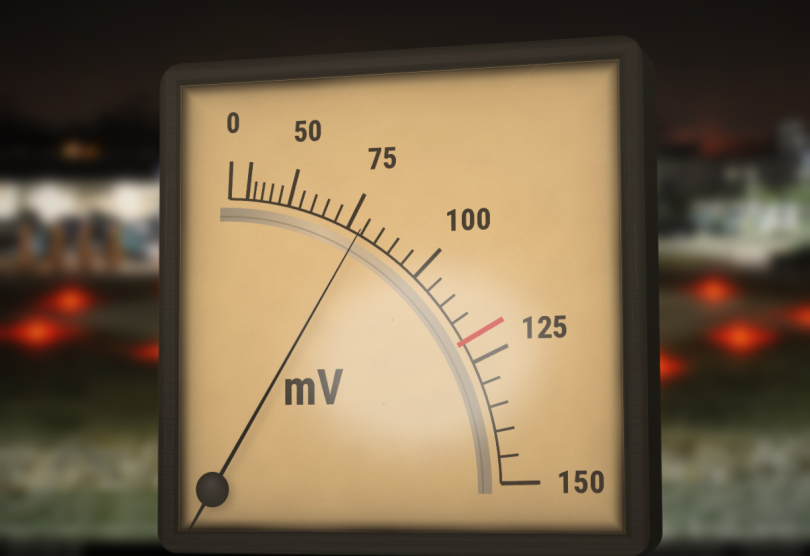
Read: 80; mV
